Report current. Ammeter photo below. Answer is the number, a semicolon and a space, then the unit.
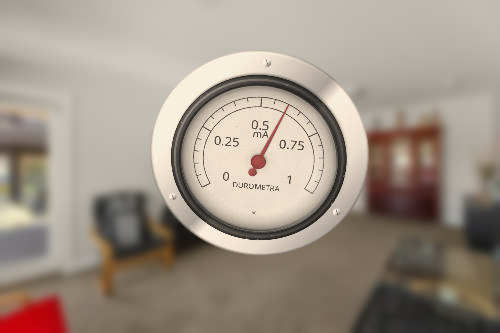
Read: 0.6; mA
